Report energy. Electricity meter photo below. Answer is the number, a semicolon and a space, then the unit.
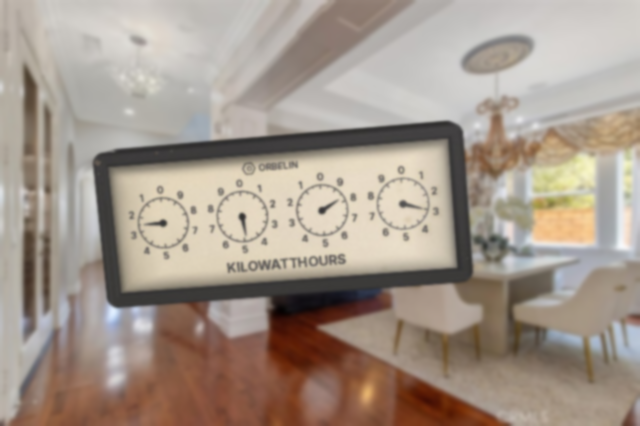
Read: 2483; kWh
